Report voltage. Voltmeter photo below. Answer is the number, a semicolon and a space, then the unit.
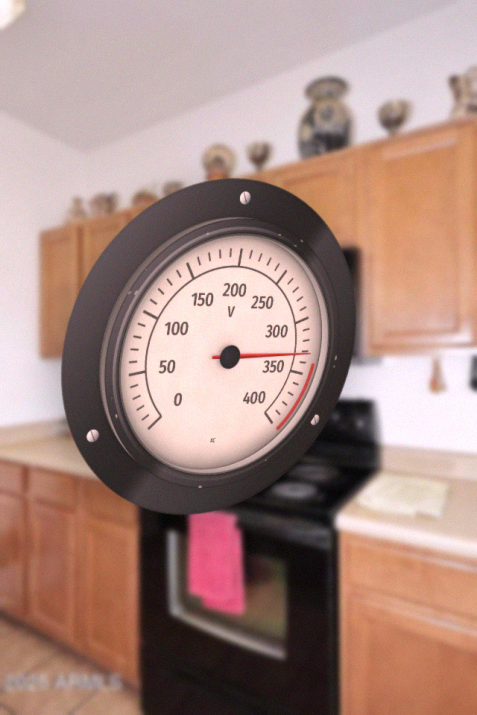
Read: 330; V
